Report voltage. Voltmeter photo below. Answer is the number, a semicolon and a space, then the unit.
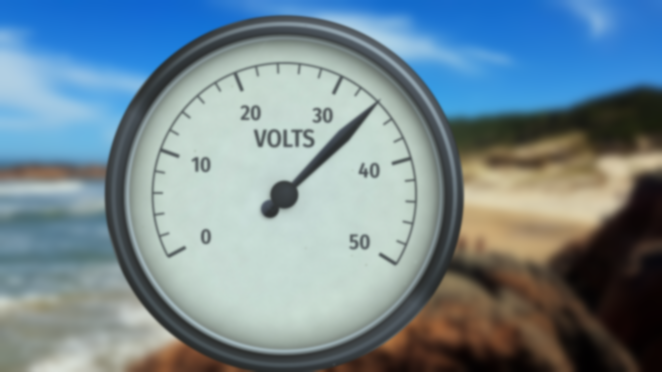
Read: 34; V
